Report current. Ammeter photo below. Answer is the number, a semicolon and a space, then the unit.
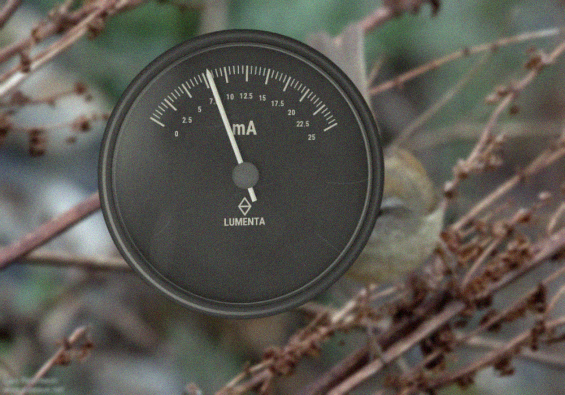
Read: 8; mA
